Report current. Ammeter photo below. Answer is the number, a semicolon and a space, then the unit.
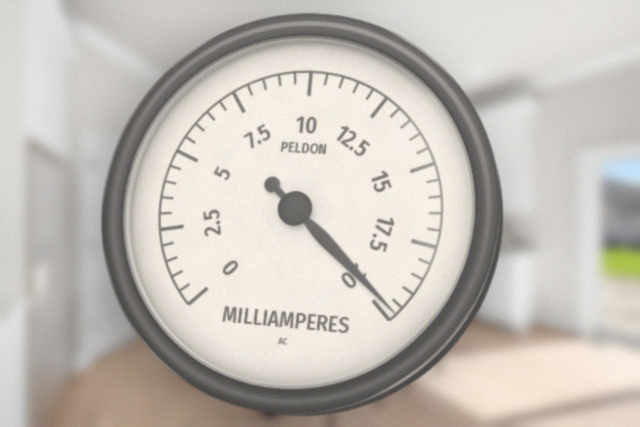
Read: 19.75; mA
